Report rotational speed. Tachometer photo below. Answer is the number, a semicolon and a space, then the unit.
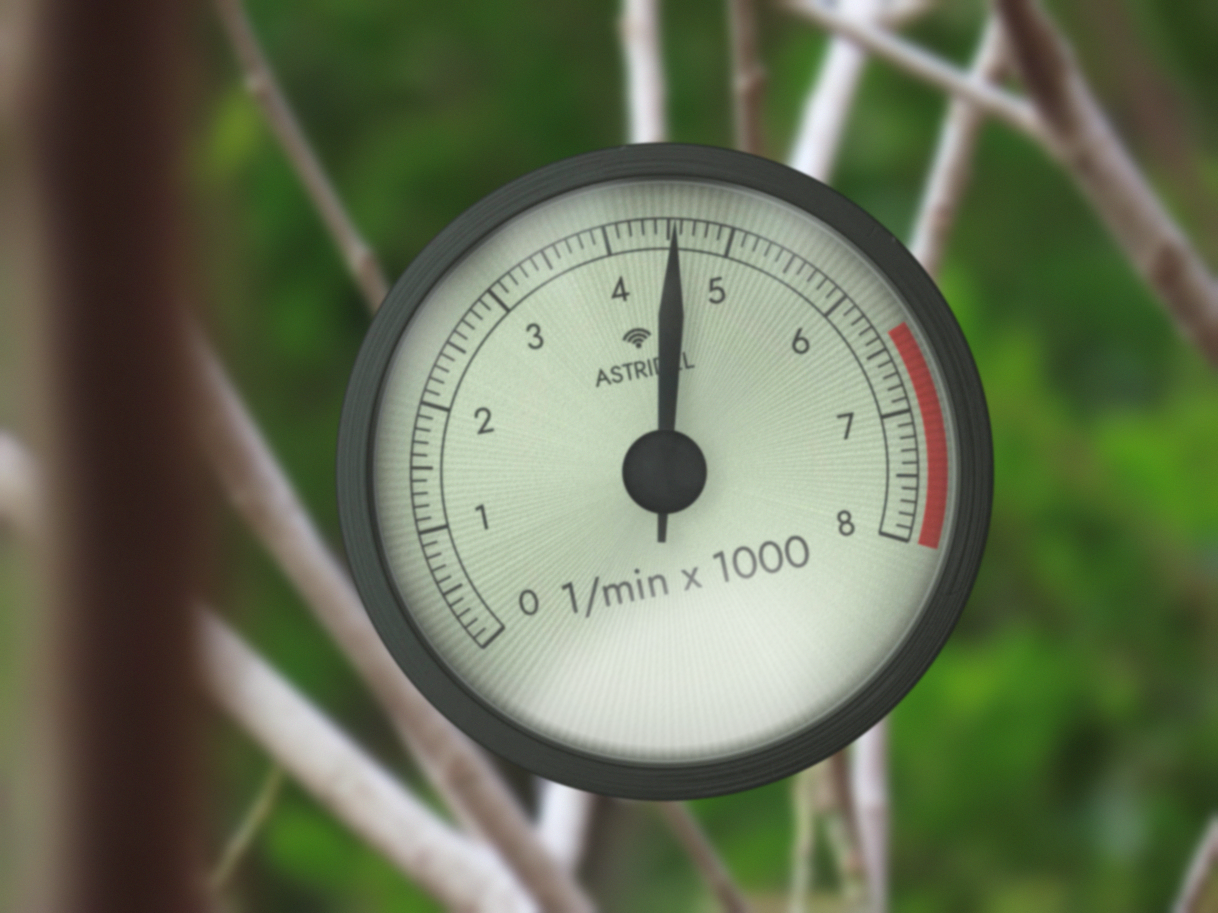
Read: 4550; rpm
